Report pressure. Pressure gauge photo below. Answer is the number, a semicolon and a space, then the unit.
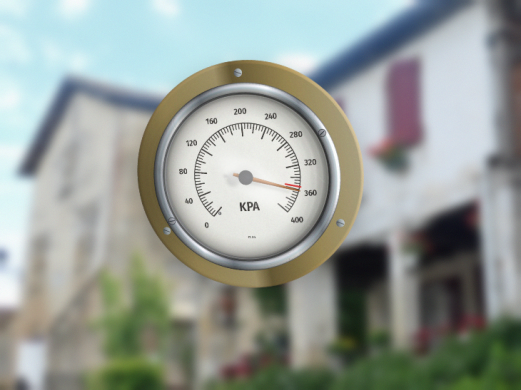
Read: 360; kPa
